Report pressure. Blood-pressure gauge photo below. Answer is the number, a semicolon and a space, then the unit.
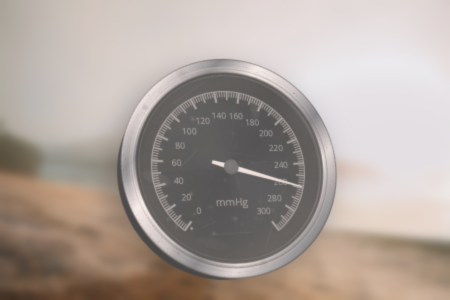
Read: 260; mmHg
